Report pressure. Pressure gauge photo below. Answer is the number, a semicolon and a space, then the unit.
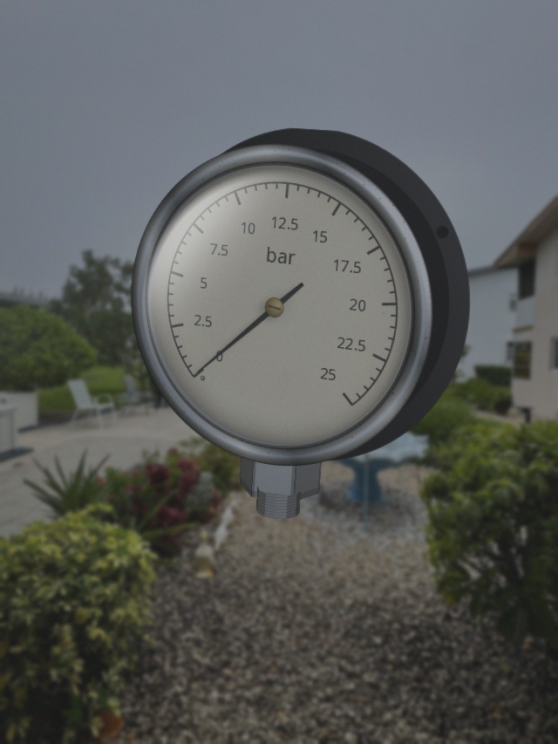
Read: 0; bar
